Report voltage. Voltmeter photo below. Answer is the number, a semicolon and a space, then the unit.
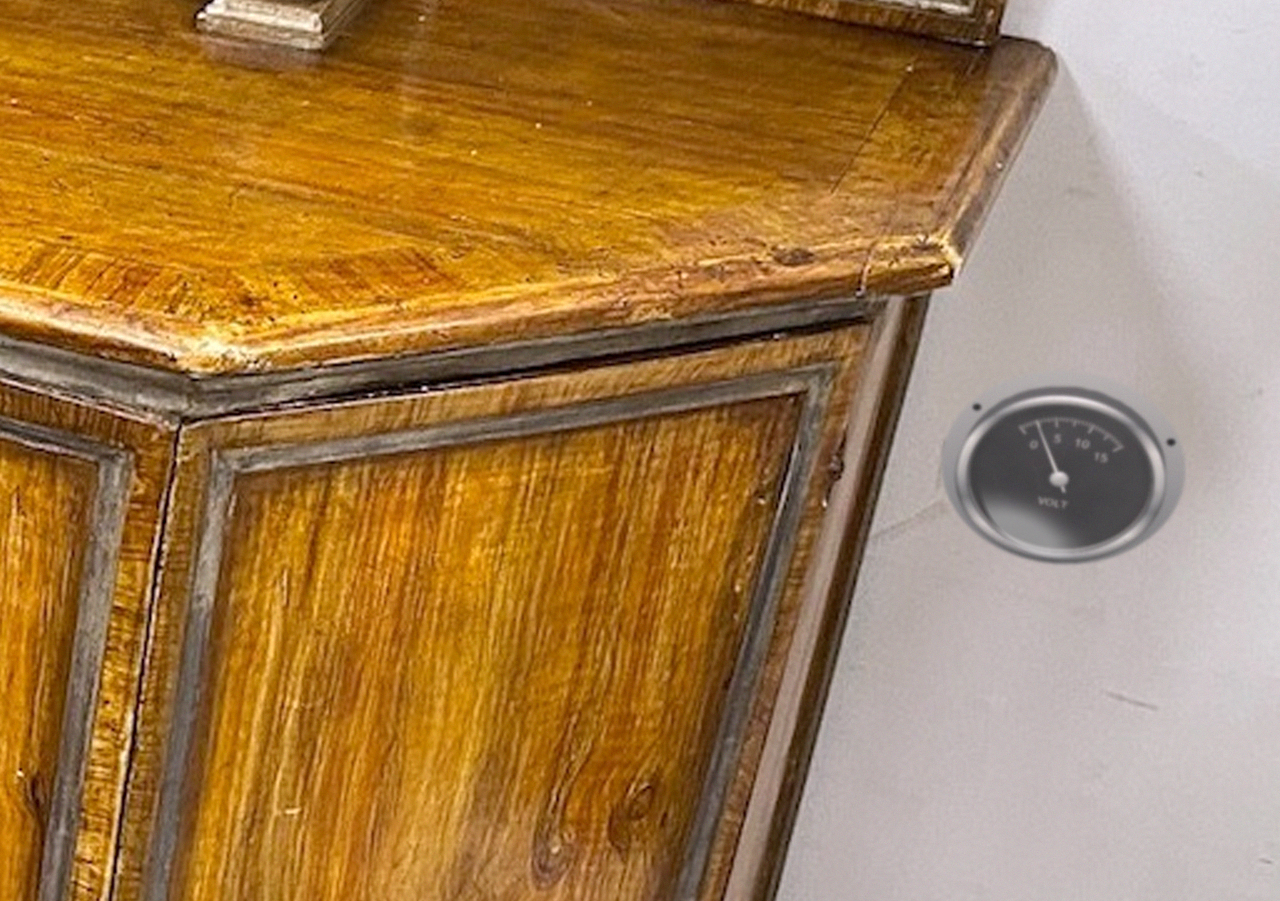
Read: 2.5; V
